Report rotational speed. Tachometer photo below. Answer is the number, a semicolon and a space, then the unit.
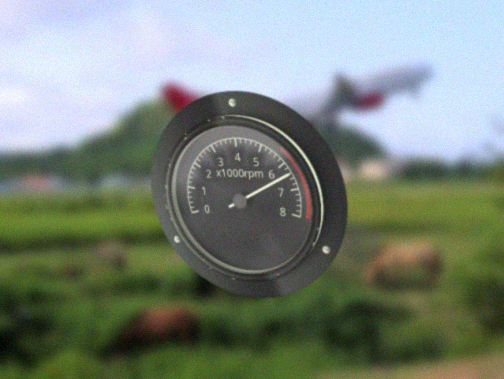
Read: 6400; rpm
